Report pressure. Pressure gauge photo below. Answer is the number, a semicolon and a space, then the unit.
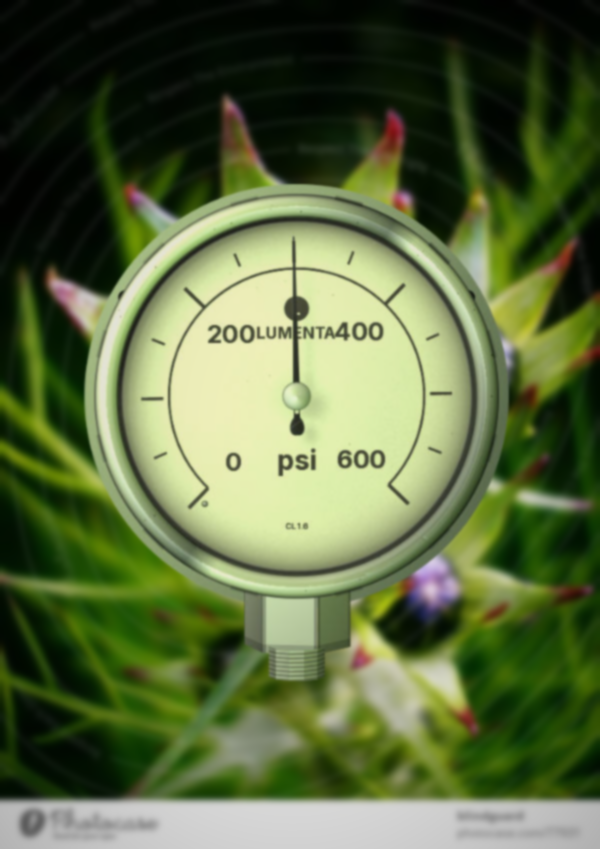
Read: 300; psi
